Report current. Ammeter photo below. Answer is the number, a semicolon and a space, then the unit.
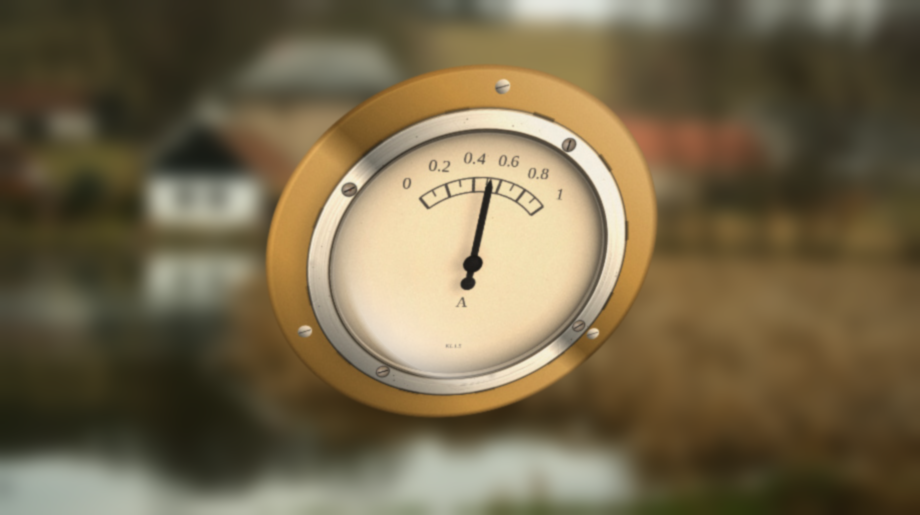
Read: 0.5; A
